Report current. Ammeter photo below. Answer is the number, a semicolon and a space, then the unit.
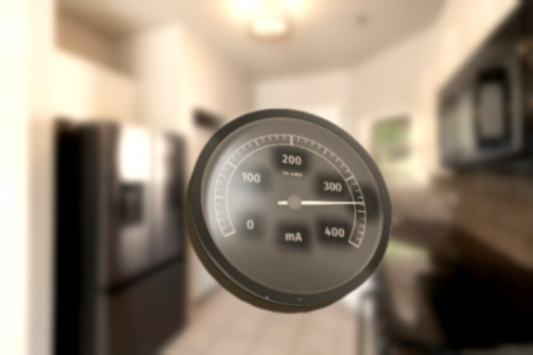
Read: 340; mA
